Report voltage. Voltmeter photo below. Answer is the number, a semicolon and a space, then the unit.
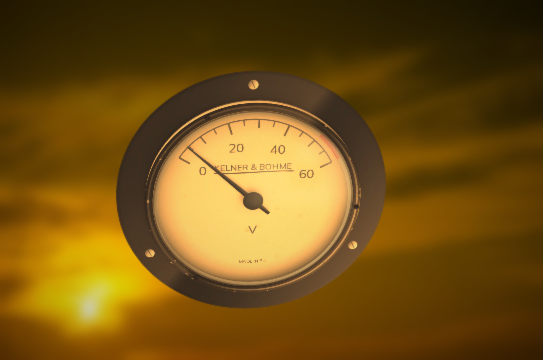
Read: 5; V
